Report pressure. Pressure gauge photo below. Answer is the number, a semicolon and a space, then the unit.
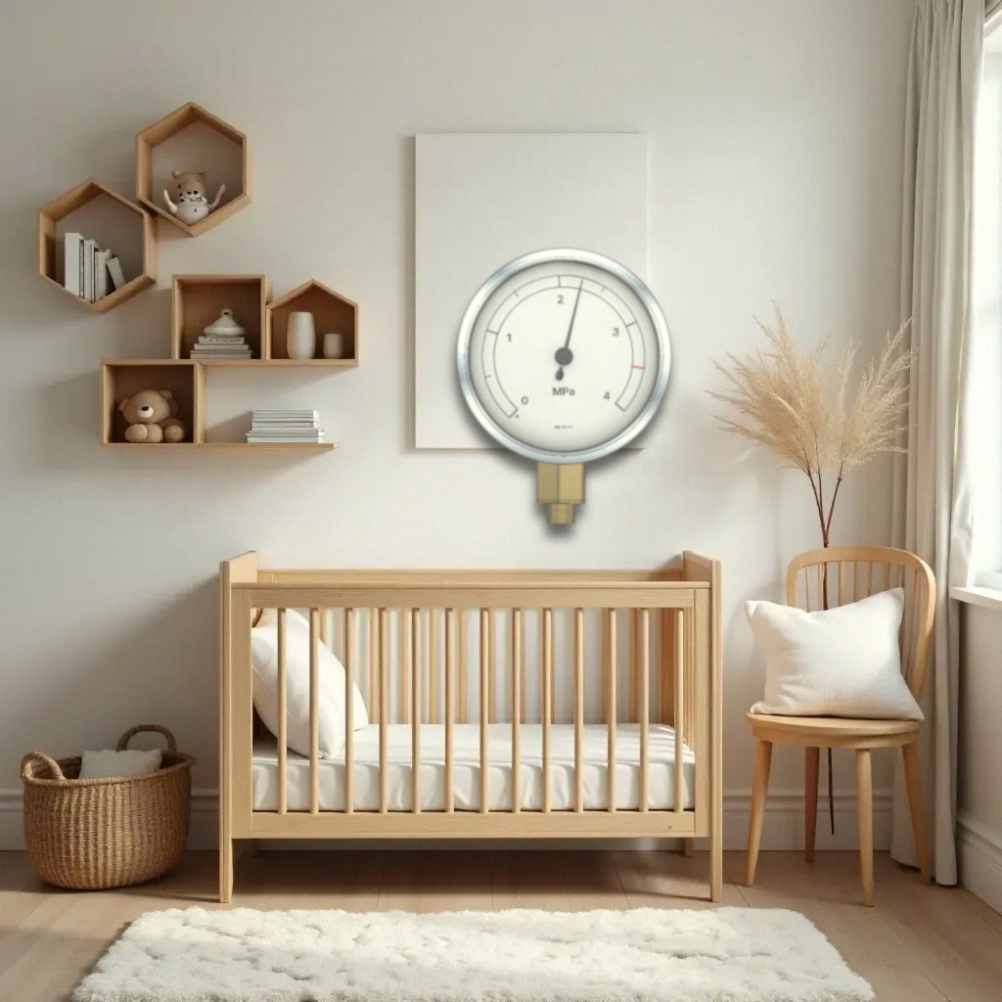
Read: 2.25; MPa
